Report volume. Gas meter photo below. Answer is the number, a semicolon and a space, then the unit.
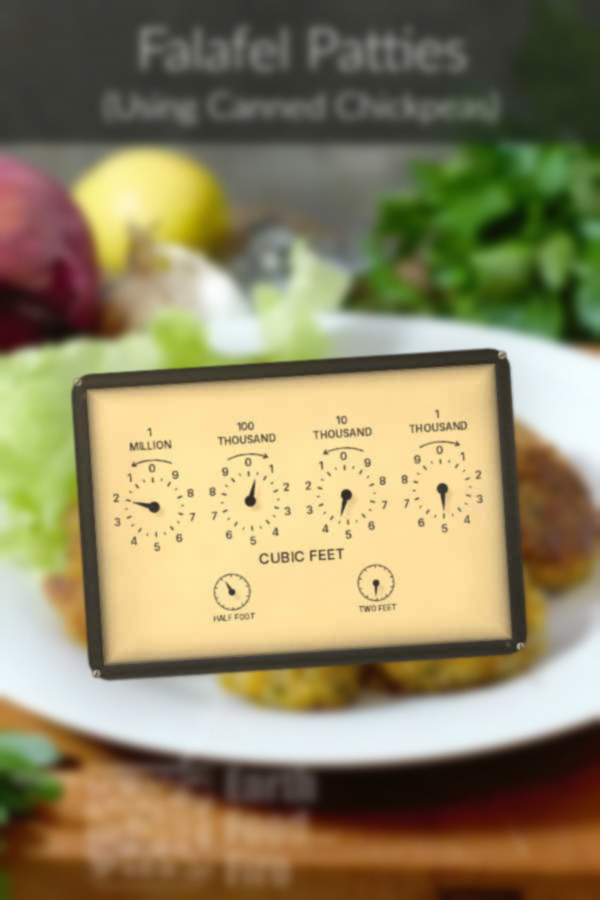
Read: 204500; ft³
